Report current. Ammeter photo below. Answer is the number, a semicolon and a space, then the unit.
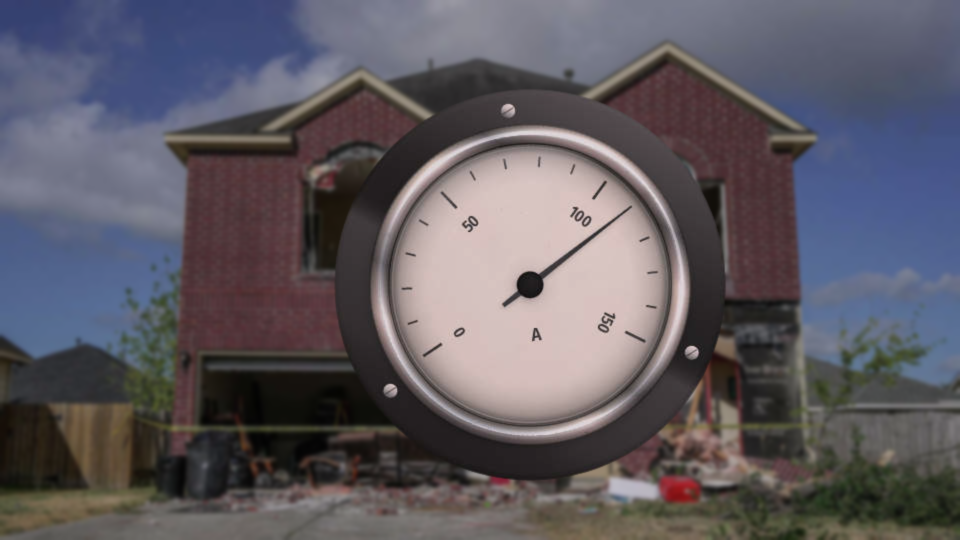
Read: 110; A
